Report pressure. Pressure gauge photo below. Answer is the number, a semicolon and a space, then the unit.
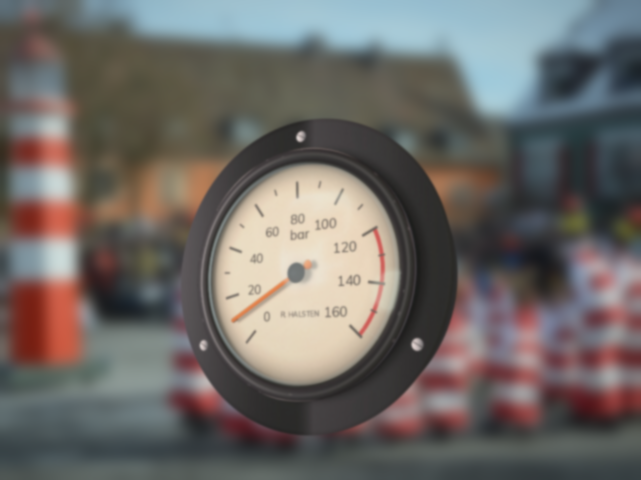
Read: 10; bar
